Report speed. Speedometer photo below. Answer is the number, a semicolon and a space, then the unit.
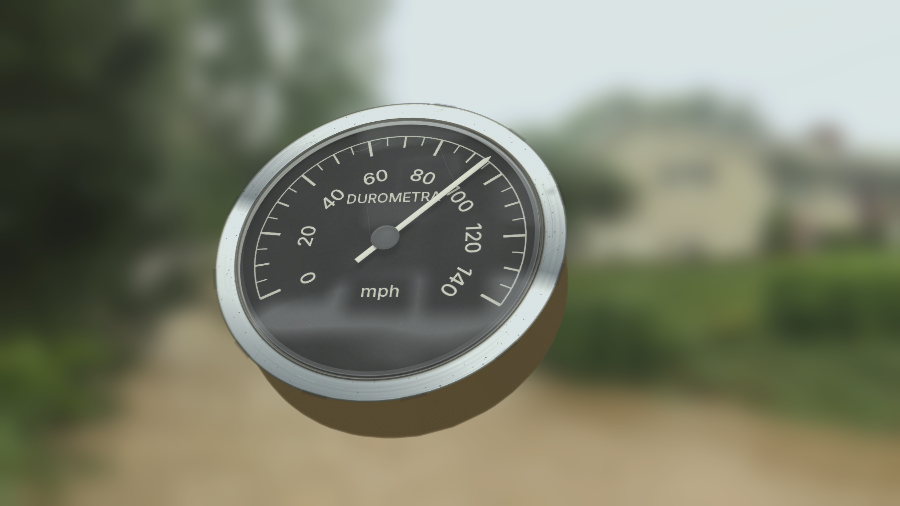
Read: 95; mph
